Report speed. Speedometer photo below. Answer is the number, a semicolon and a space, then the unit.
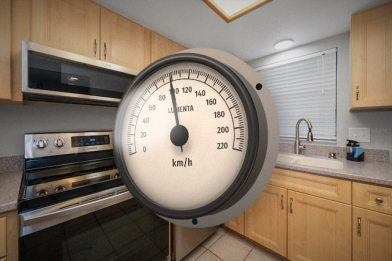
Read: 100; km/h
